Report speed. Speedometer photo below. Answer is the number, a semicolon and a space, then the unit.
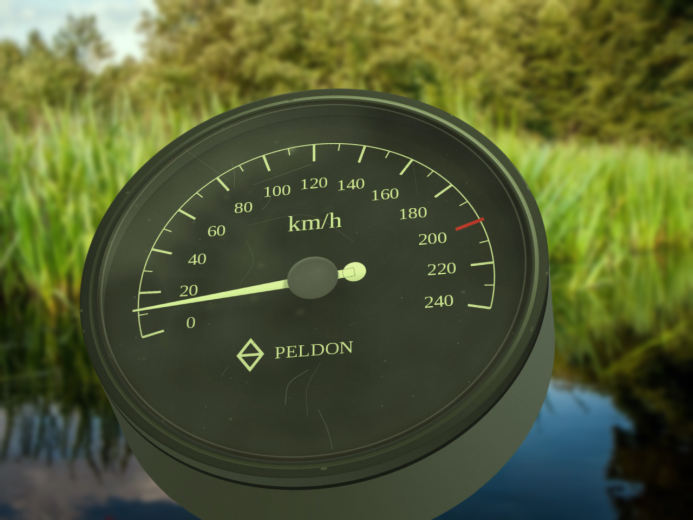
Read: 10; km/h
